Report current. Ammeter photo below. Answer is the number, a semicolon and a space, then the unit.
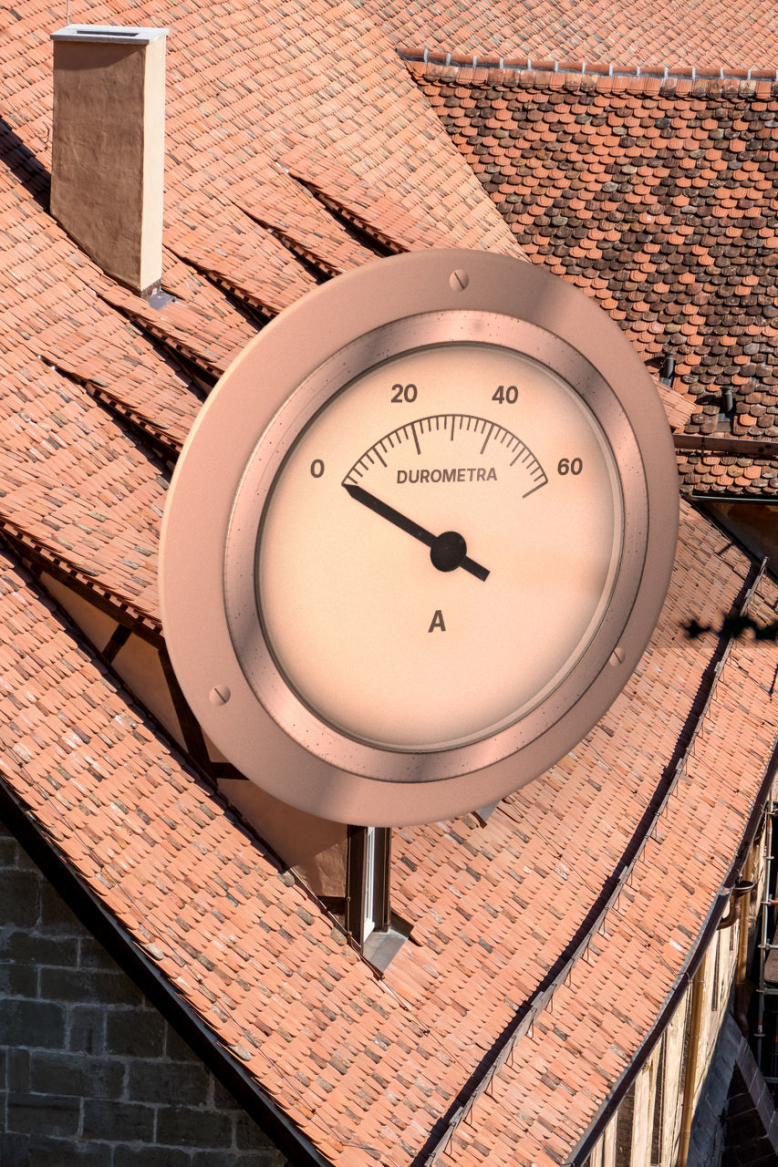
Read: 0; A
